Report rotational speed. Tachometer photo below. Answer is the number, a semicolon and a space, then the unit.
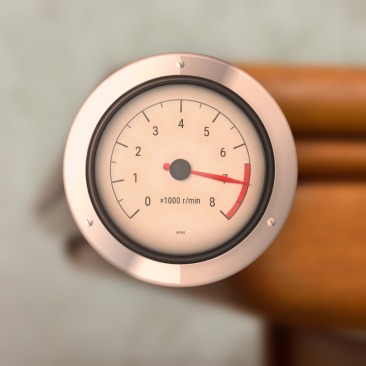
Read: 7000; rpm
